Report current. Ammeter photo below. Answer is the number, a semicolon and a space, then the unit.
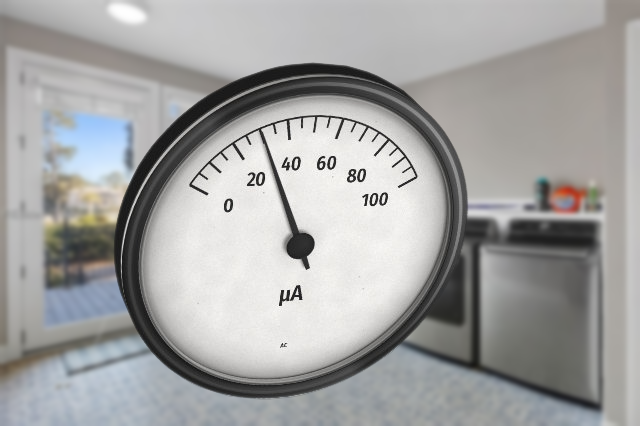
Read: 30; µA
